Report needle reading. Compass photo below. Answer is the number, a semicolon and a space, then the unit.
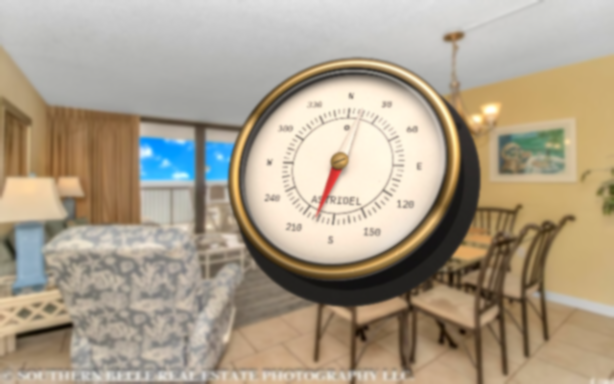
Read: 195; °
